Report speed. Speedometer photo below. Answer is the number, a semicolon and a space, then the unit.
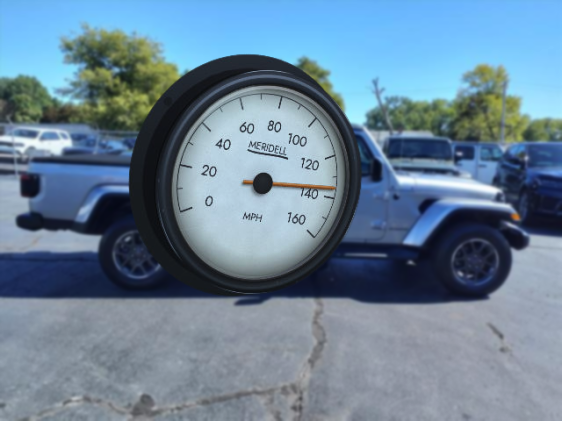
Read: 135; mph
